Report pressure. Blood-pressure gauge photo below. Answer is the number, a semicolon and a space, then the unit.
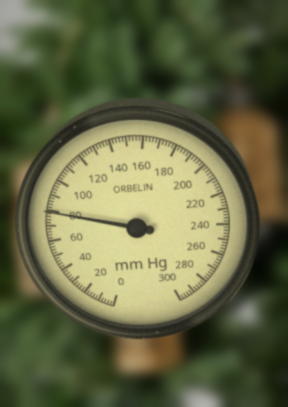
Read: 80; mmHg
